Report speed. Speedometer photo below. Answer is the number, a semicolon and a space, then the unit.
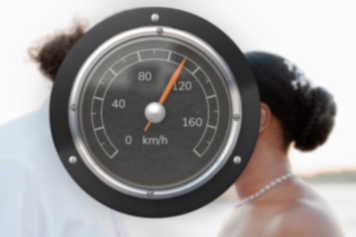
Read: 110; km/h
